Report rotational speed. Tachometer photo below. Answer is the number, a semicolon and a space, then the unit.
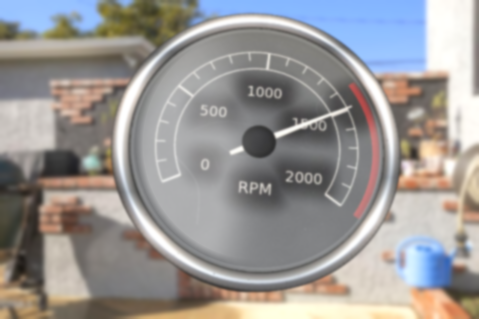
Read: 1500; rpm
